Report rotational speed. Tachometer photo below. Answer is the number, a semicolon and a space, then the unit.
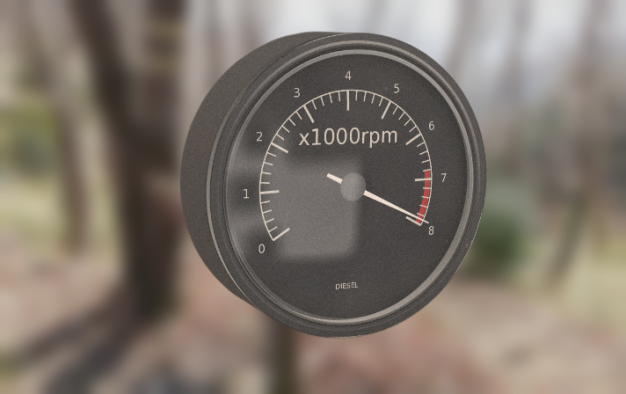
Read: 7900; rpm
